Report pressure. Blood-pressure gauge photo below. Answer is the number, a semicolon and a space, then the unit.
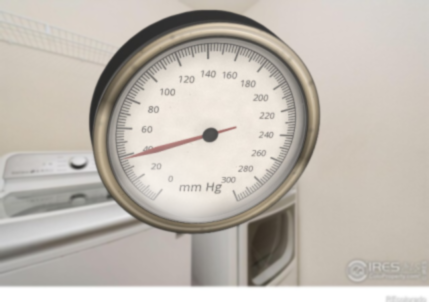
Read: 40; mmHg
